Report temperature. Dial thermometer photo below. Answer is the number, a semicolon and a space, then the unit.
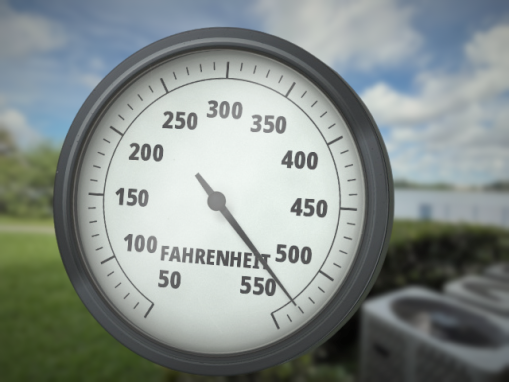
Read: 530; °F
